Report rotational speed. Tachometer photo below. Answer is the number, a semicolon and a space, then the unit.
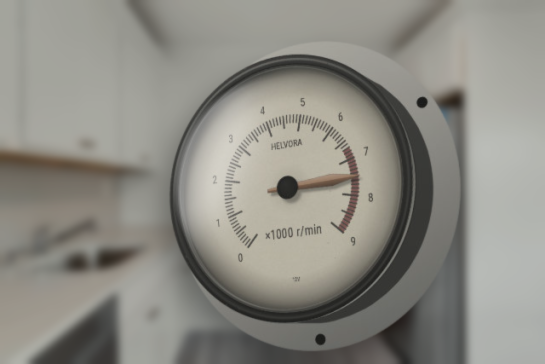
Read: 7500; rpm
